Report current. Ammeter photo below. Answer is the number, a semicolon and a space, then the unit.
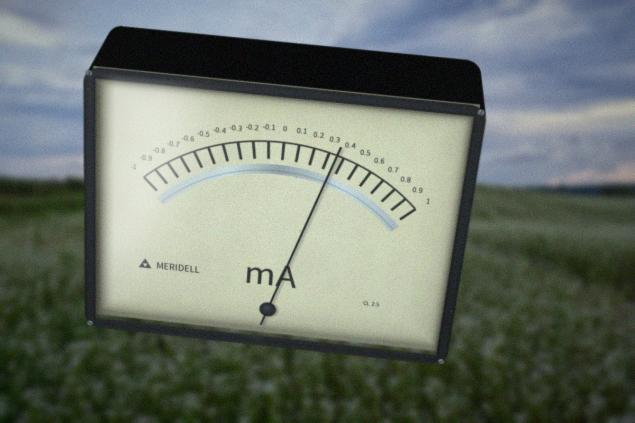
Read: 0.35; mA
